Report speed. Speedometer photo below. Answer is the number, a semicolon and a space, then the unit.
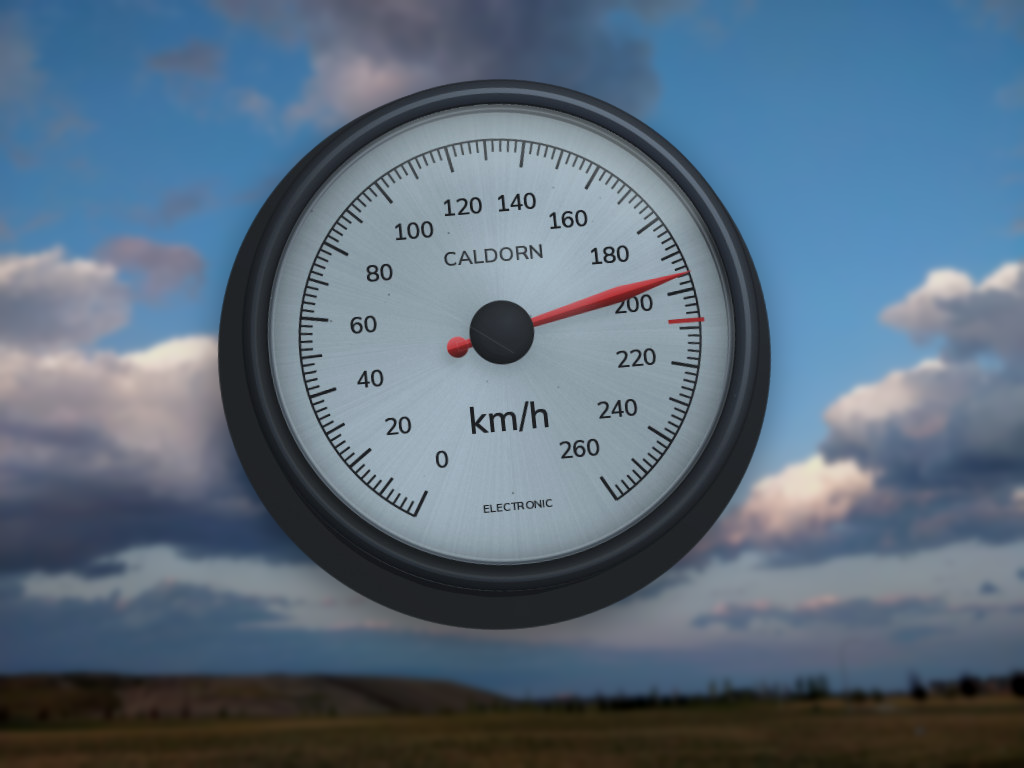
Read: 196; km/h
